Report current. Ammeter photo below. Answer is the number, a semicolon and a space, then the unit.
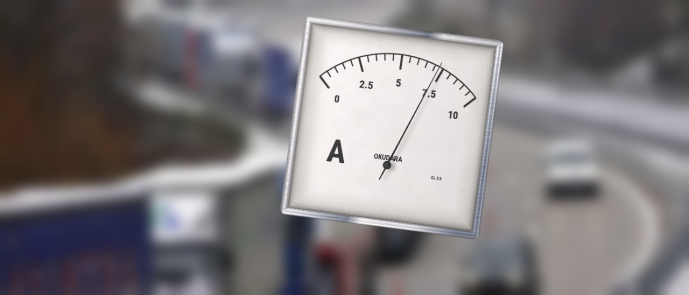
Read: 7.25; A
